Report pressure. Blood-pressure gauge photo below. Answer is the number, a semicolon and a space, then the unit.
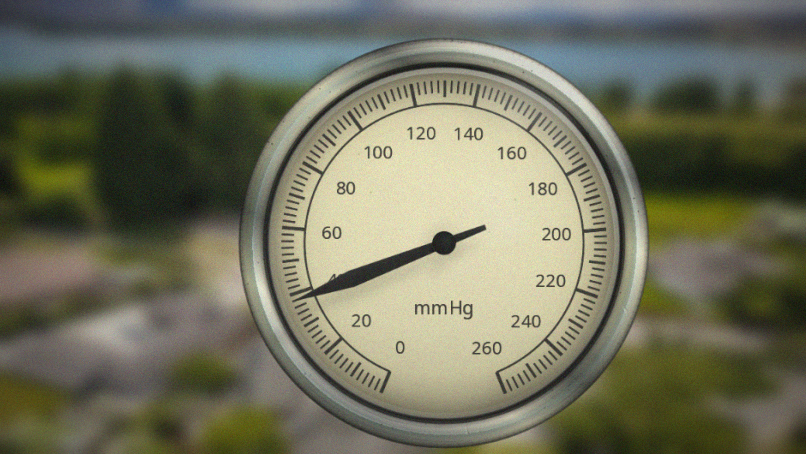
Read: 38; mmHg
